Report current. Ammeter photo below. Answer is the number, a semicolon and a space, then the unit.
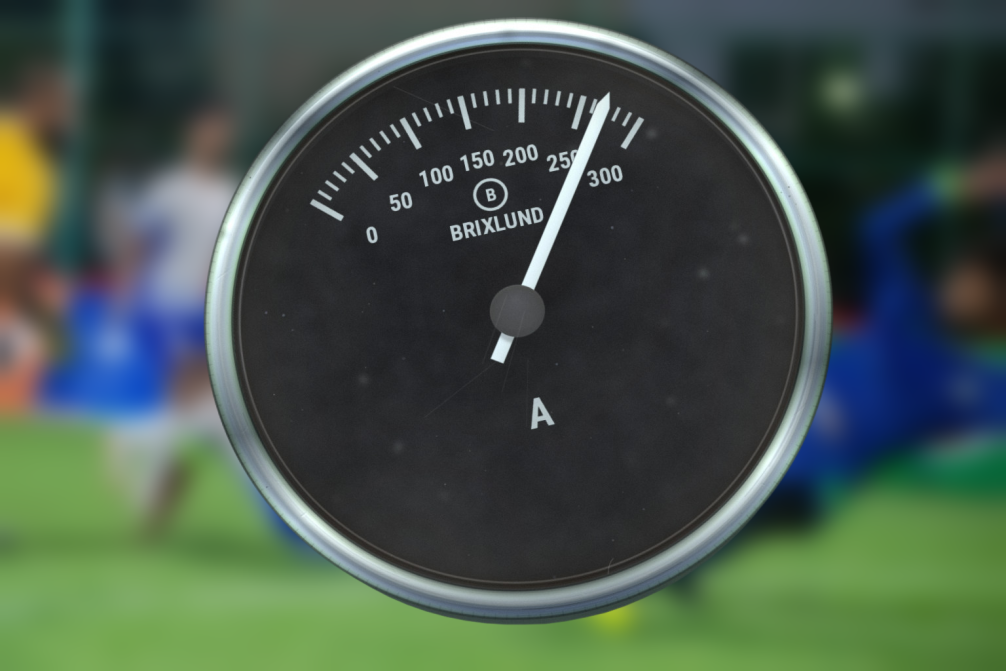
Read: 270; A
